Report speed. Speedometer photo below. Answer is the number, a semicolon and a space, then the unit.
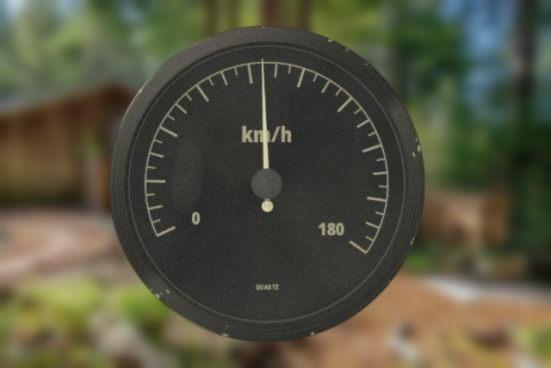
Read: 85; km/h
